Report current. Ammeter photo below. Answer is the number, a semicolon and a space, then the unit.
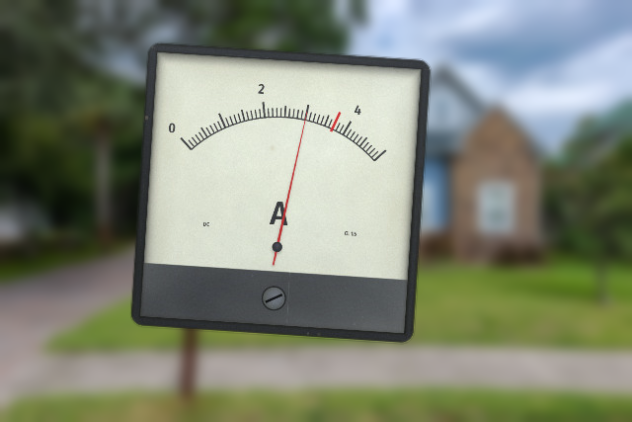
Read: 3; A
